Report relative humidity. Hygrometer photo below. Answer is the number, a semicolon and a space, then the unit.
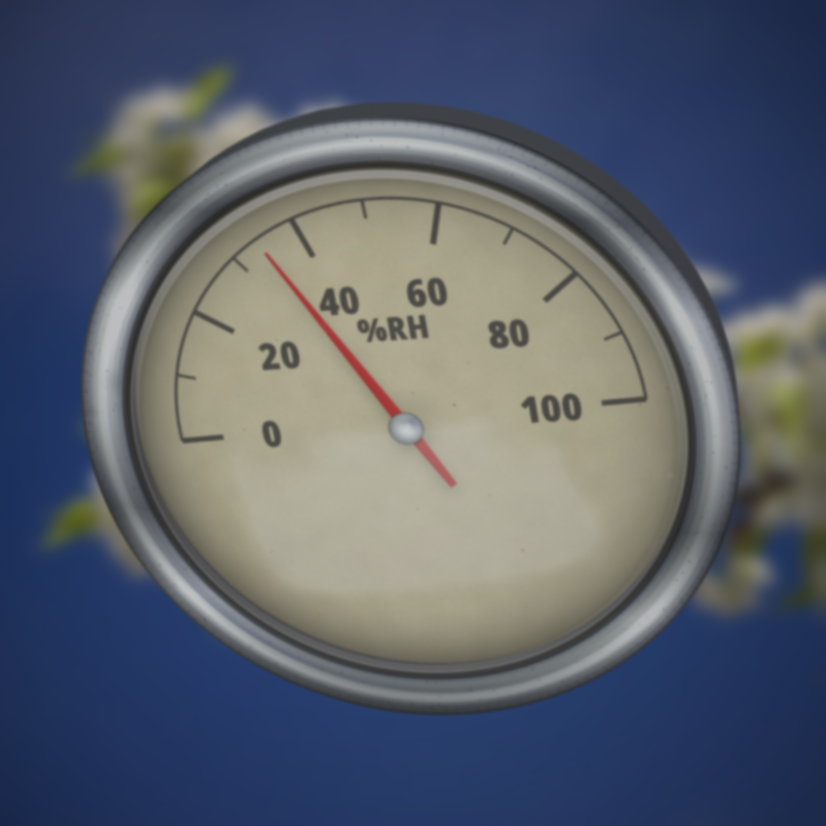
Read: 35; %
